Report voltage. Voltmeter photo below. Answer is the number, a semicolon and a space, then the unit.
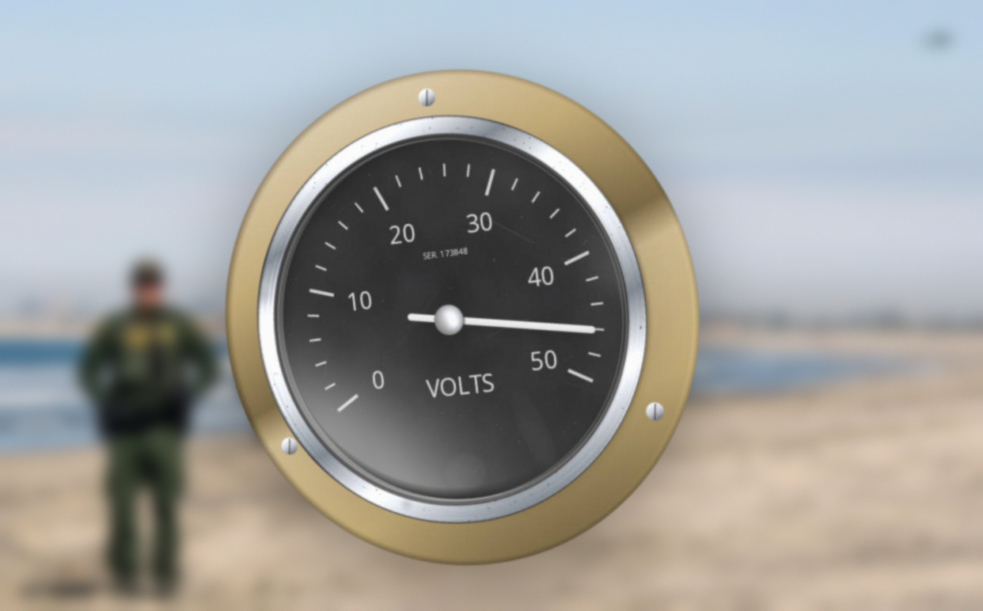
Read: 46; V
